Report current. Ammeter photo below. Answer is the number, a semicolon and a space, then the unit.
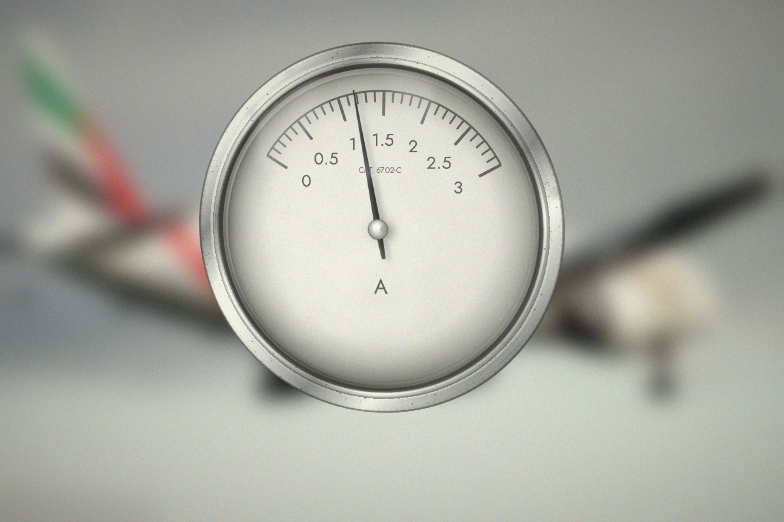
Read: 1.2; A
